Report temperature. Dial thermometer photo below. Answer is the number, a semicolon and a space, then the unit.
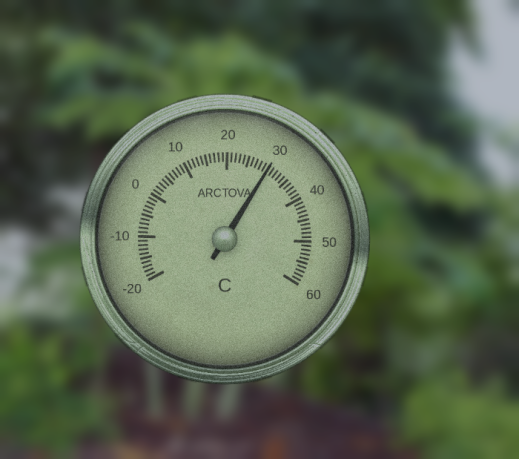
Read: 30; °C
